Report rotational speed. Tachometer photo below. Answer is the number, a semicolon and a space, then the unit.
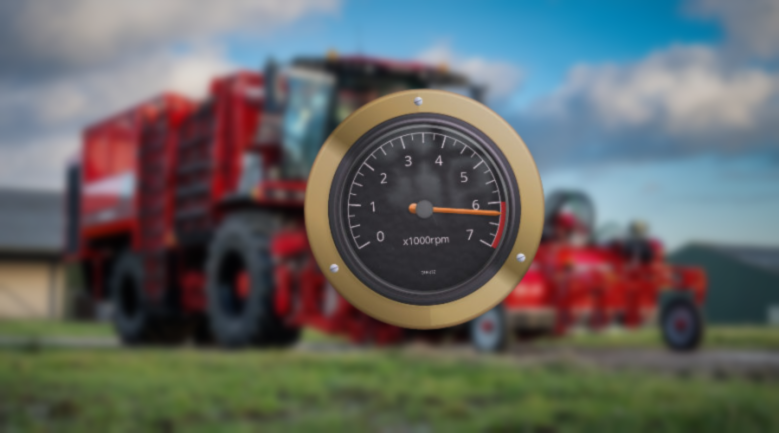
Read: 6250; rpm
